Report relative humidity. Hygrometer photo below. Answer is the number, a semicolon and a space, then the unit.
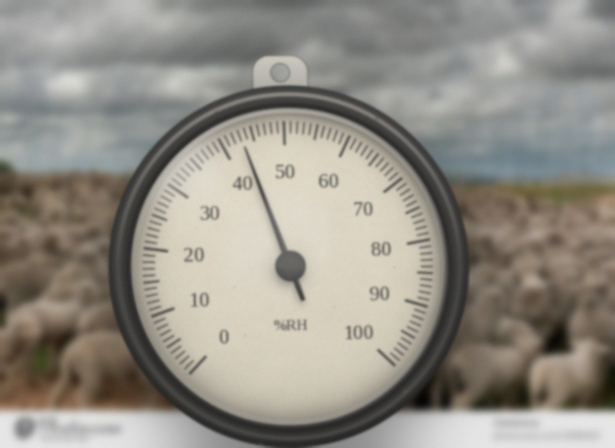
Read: 43; %
